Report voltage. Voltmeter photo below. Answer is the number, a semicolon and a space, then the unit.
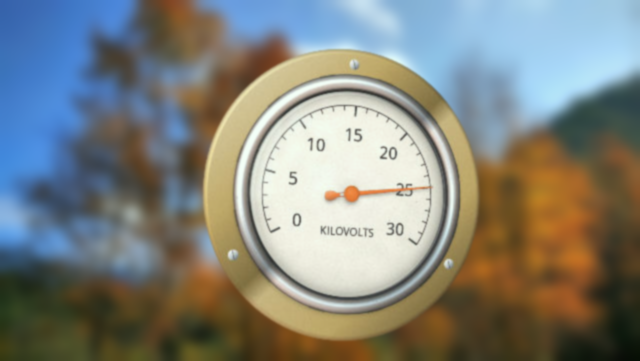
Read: 25; kV
